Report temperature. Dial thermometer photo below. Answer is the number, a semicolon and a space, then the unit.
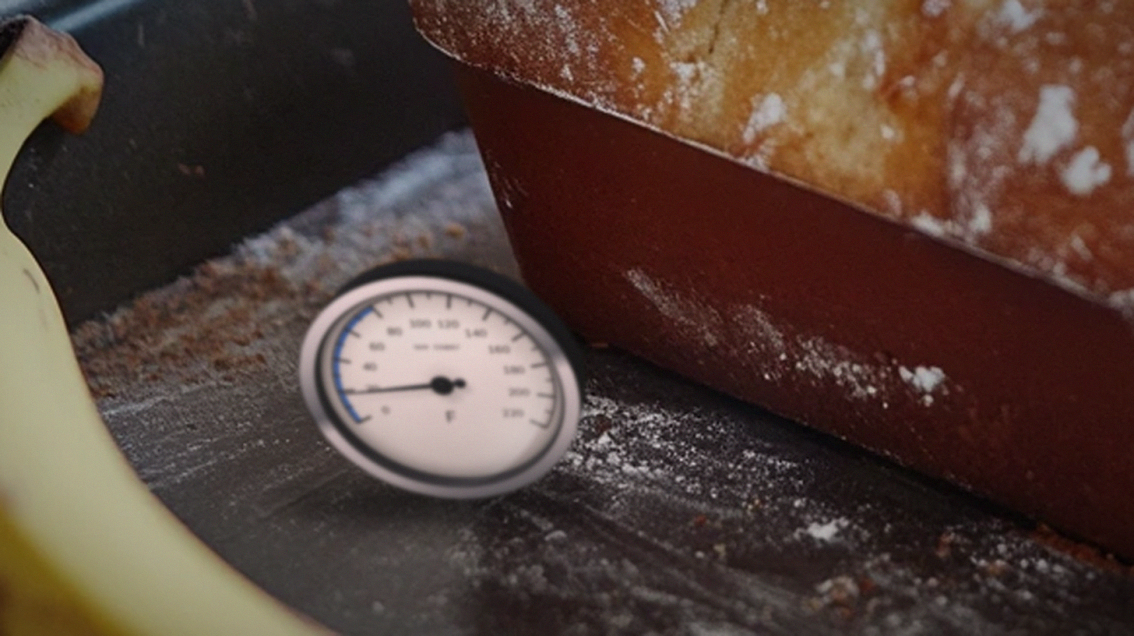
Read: 20; °F
